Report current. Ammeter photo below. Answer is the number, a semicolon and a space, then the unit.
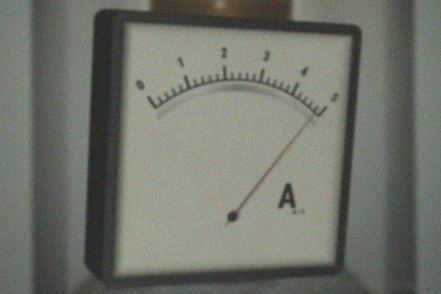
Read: 4.8; A
